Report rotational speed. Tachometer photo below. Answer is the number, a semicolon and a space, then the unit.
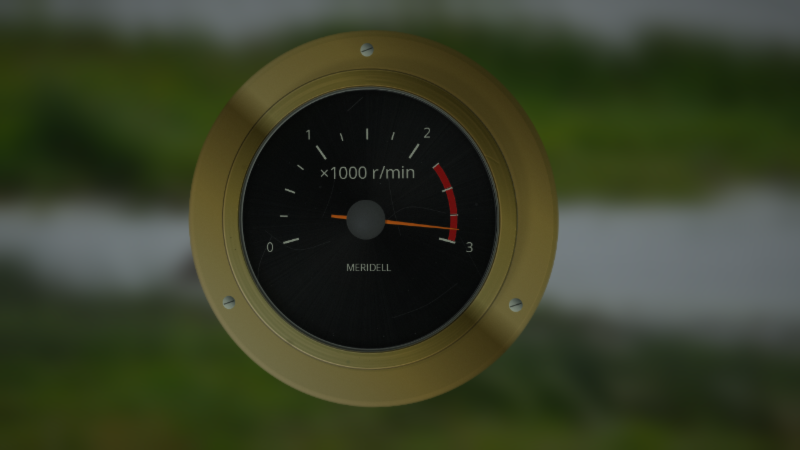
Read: 2875; rpm
